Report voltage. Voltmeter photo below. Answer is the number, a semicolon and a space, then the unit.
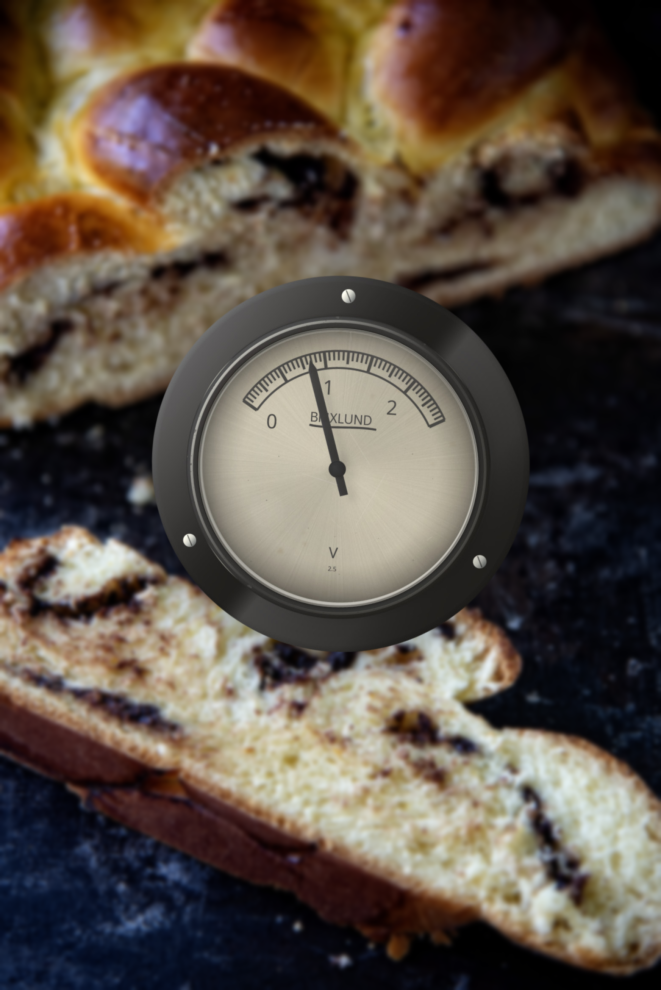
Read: 0.85; V
